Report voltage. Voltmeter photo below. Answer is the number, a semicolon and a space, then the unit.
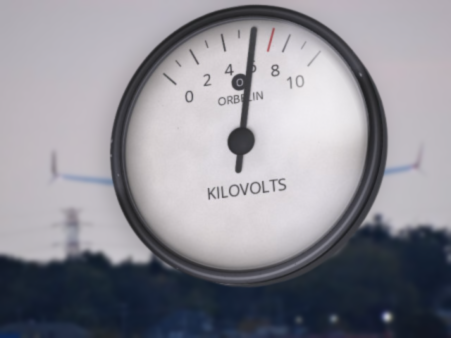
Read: 6; kV
